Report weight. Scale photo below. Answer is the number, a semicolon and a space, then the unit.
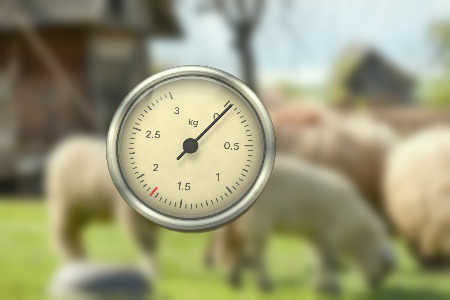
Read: 0.05; kg
